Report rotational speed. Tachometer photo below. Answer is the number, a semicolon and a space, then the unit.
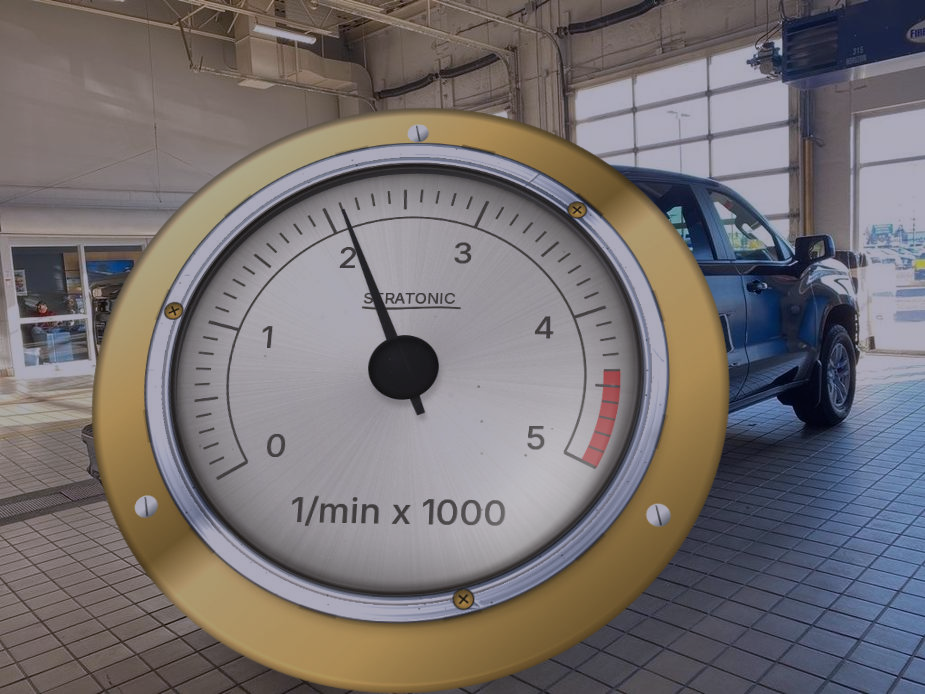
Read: 2100; rpm
